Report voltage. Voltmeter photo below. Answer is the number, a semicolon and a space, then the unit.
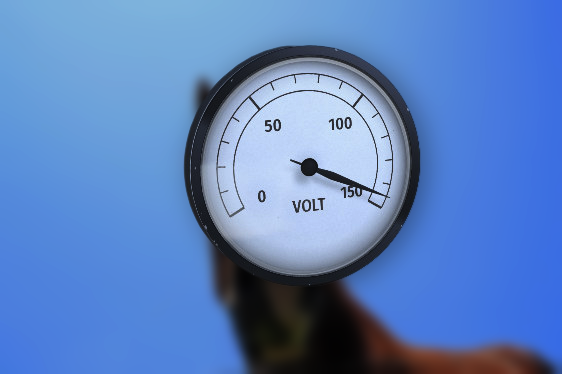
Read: 145; V
